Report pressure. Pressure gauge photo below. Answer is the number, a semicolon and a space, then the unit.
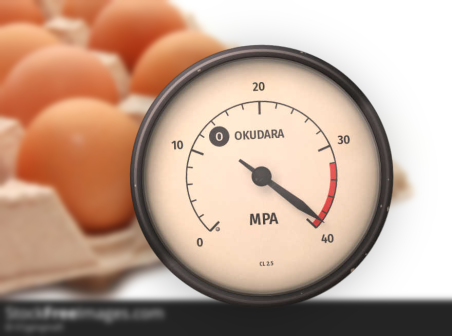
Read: 39; MPa
